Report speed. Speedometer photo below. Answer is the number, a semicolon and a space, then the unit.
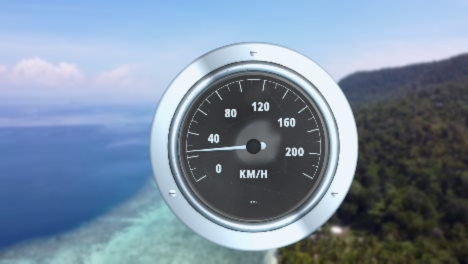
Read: 25; km/h
